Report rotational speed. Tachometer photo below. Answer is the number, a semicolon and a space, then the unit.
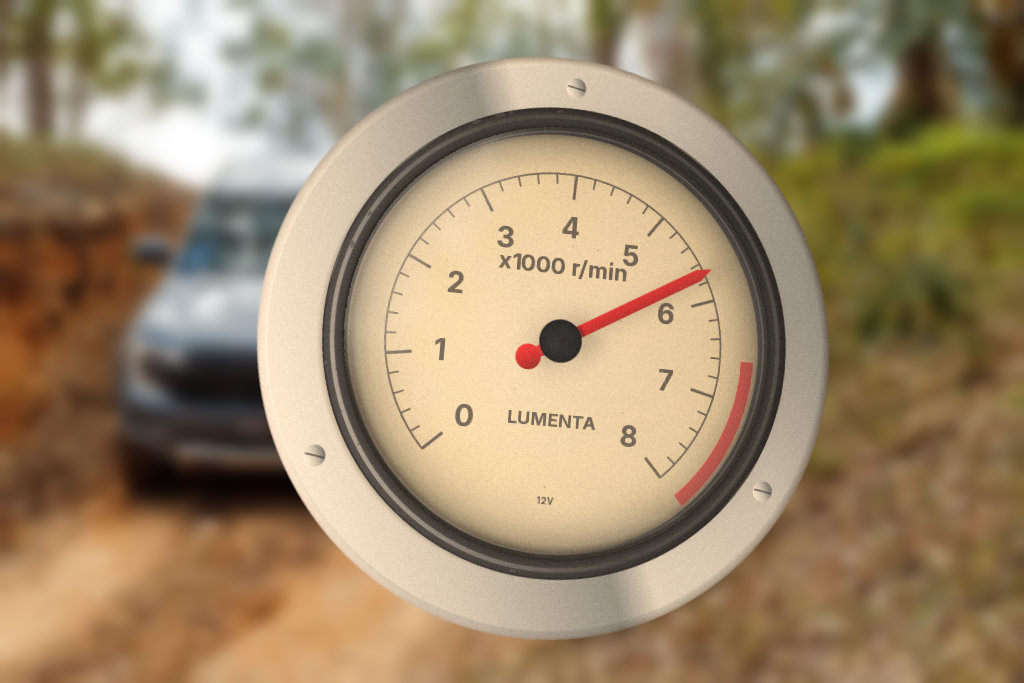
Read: 5700; rpm
